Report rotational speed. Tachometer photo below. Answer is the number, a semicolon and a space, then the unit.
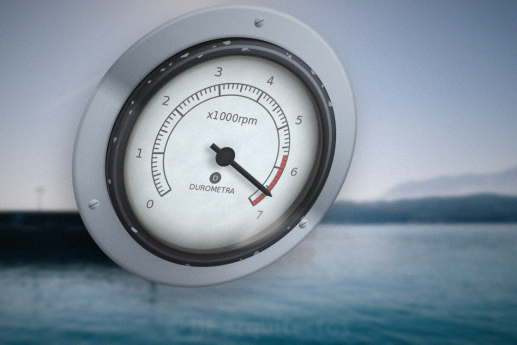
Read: 6600; rpm
